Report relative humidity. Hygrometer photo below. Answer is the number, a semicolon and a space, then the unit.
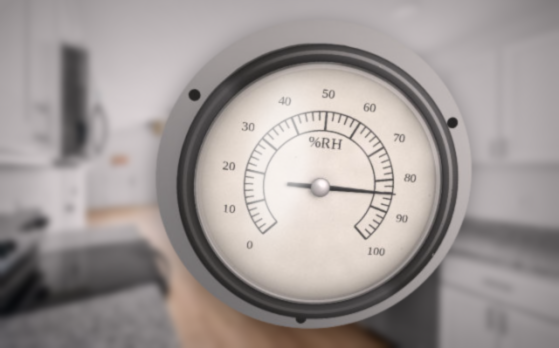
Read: 84; %
